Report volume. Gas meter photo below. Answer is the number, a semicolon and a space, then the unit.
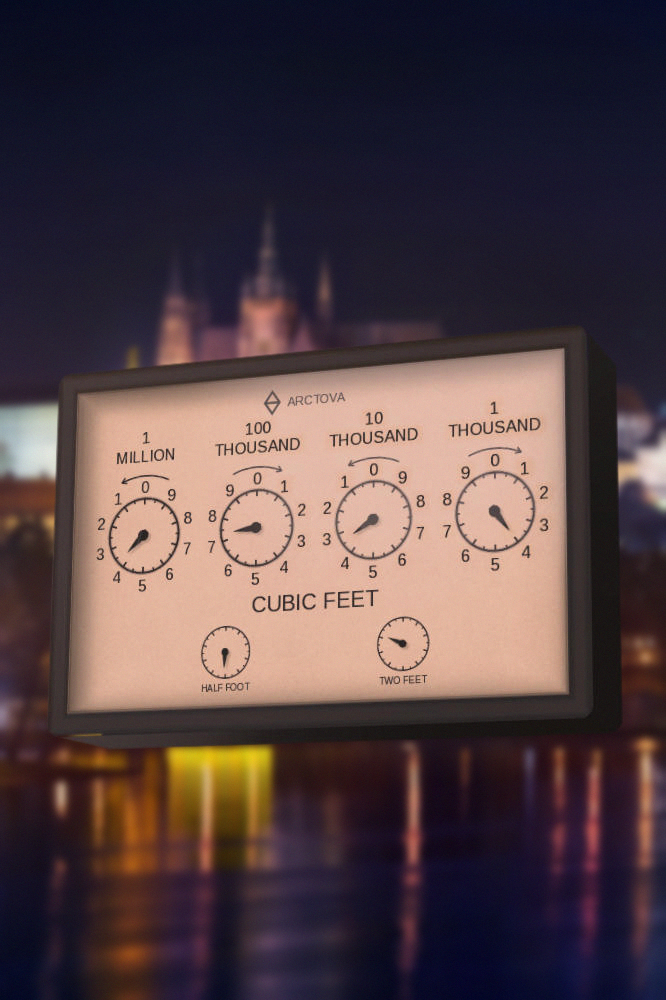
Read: 373400; ft³
